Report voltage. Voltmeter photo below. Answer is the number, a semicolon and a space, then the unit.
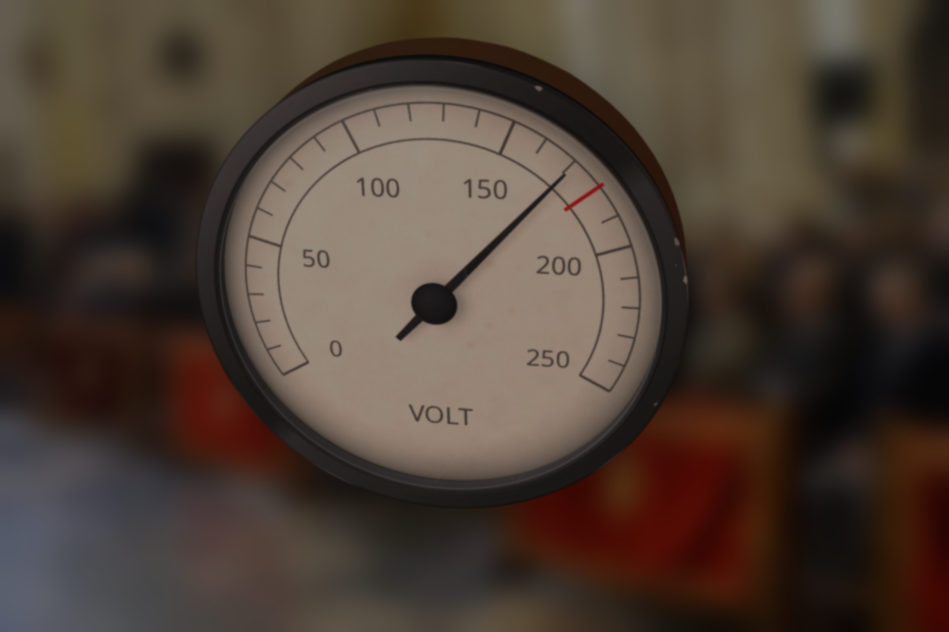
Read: 170; V
